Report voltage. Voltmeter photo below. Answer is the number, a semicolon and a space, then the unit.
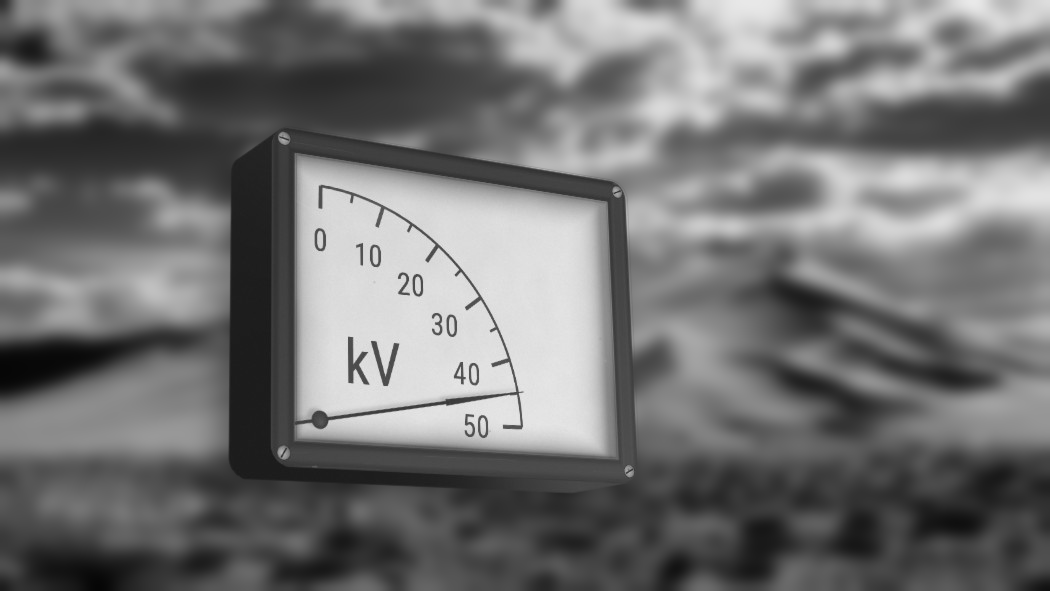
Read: 45; kV
